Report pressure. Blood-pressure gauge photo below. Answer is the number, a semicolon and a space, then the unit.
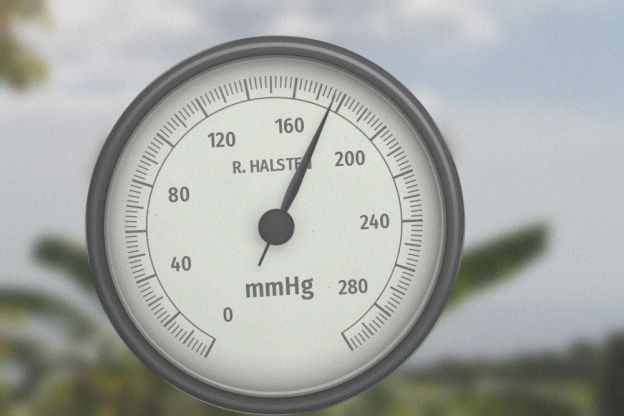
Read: 176; mmHg
